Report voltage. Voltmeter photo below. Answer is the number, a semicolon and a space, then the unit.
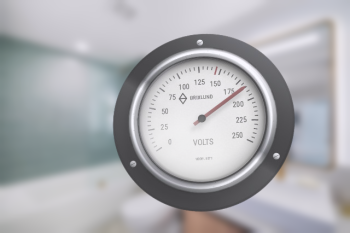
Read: 185; V
